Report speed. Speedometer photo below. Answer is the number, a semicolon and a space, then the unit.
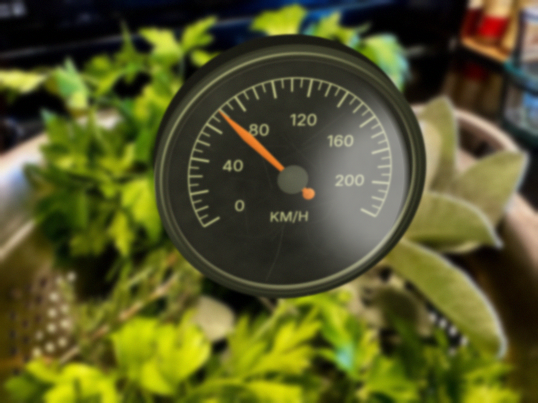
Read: 70; km/h
